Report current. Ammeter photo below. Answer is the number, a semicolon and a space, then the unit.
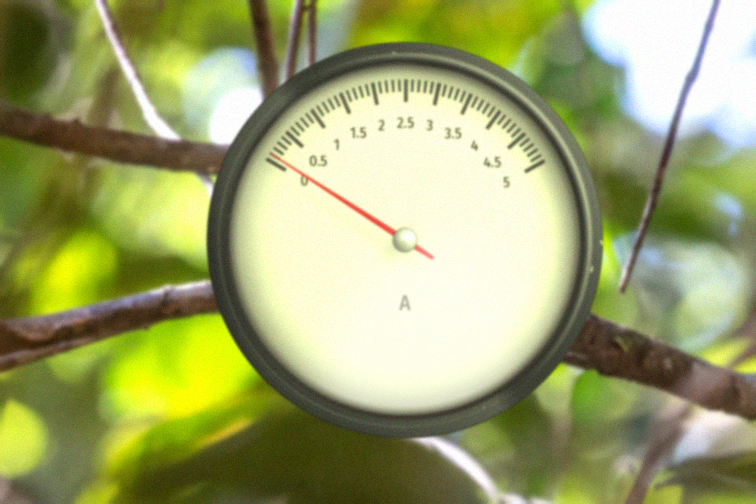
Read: 0.1; A
